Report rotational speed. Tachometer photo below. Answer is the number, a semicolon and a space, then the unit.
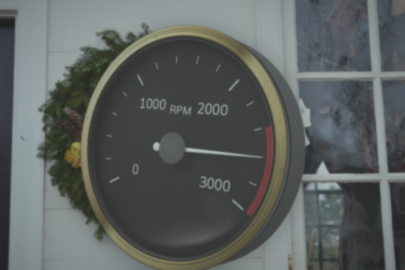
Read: 2600; rpm
